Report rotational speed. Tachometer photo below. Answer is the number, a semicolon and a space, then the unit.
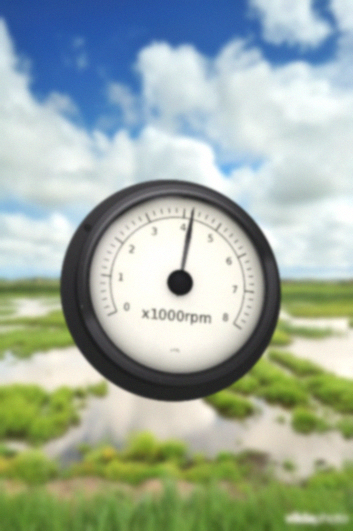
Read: 4200; rpm
